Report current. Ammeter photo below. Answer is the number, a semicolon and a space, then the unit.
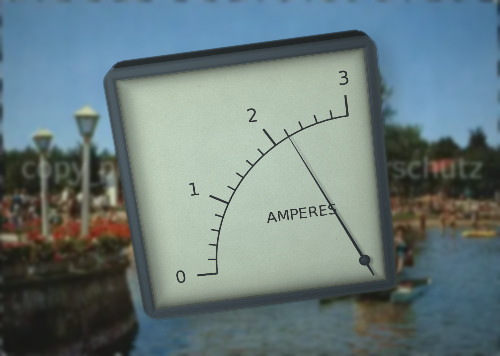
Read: 2.2; A
